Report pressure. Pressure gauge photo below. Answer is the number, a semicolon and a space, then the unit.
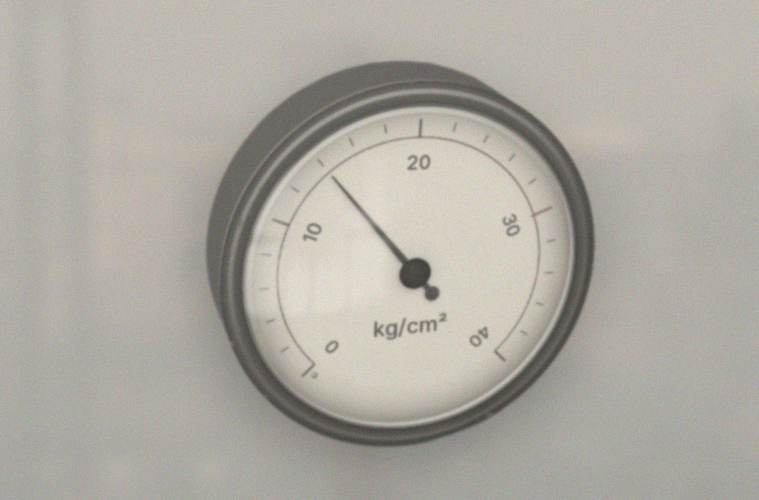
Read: 14; kg/cm²
